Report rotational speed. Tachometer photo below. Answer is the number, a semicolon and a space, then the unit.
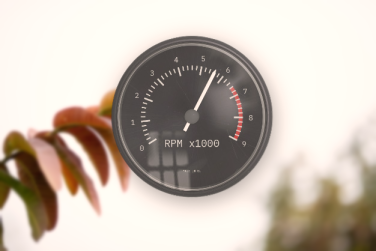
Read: 5600; rpm
